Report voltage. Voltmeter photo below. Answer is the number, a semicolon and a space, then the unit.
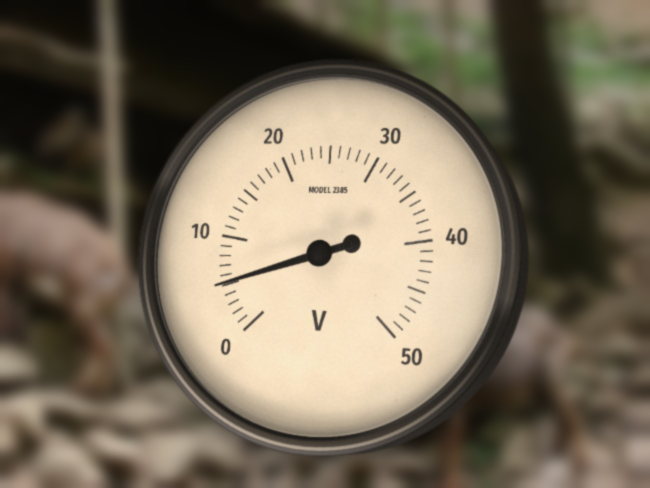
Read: 5; V
